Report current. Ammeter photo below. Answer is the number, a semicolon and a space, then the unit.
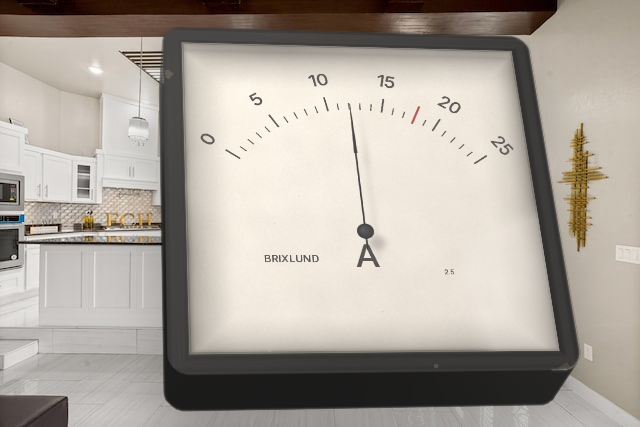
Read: 12; A
